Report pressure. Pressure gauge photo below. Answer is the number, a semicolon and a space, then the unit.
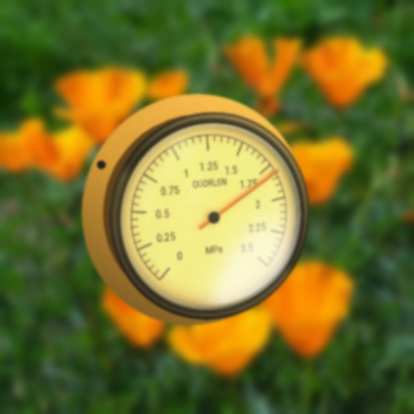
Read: 1.8; MPa
